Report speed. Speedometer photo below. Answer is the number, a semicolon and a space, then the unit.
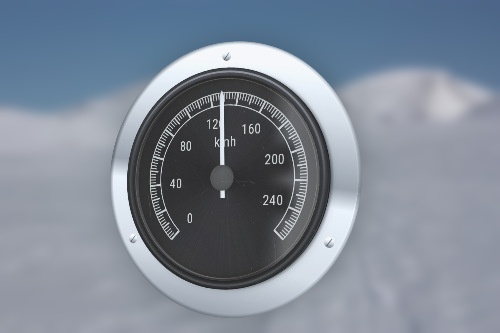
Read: 130; km/h
